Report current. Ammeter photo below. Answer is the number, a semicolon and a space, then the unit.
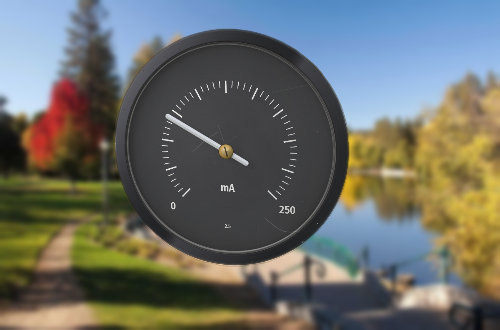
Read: 70; mA
